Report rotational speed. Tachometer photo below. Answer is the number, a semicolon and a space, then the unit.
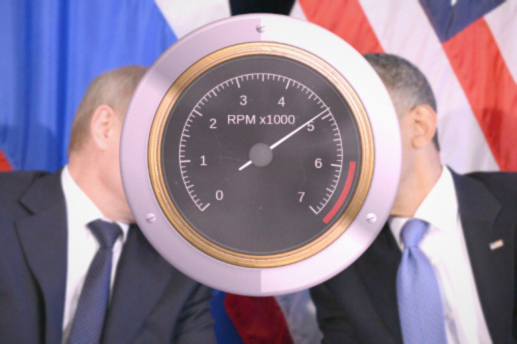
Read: 4900; rpm
